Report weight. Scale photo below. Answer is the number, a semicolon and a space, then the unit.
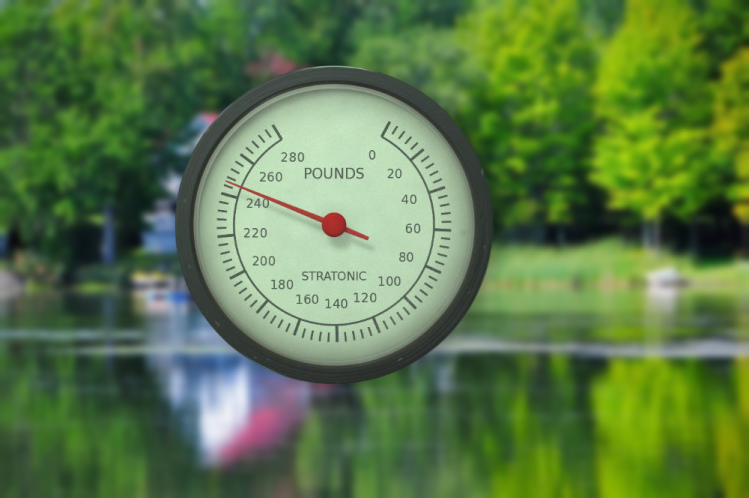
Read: 246; lb
